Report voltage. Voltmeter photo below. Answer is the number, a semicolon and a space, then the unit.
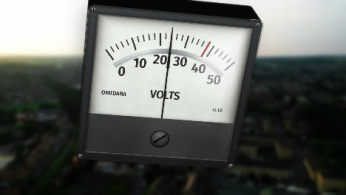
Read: 24; V
